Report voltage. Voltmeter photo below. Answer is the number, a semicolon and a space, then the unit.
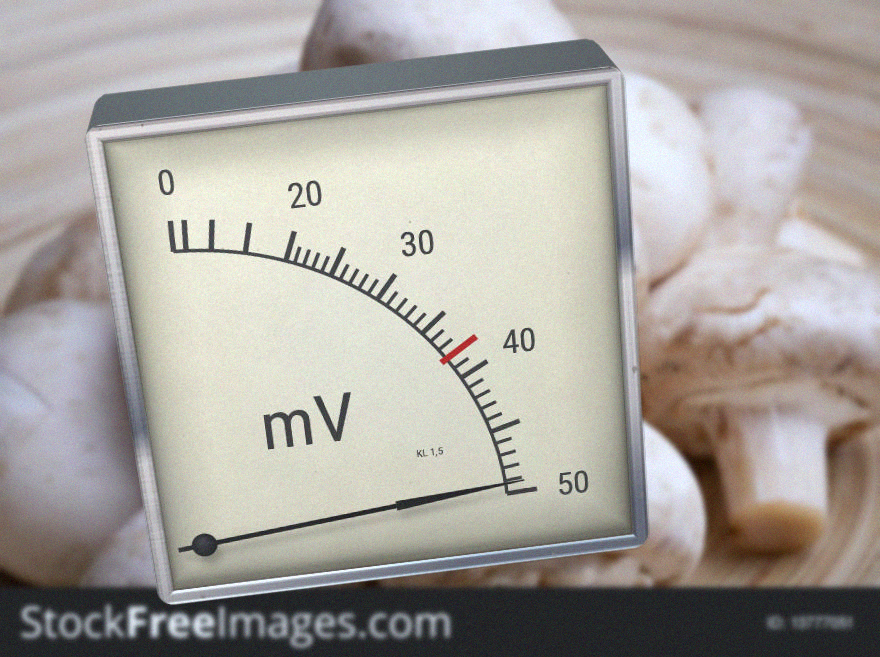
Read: 49; mV
